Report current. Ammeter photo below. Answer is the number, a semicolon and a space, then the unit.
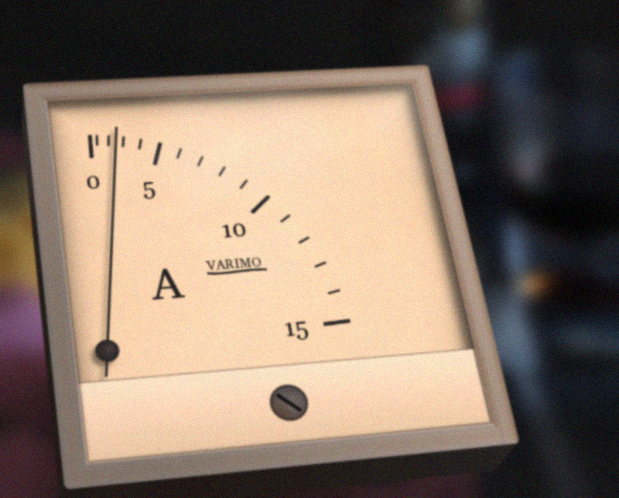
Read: 2.5; A
